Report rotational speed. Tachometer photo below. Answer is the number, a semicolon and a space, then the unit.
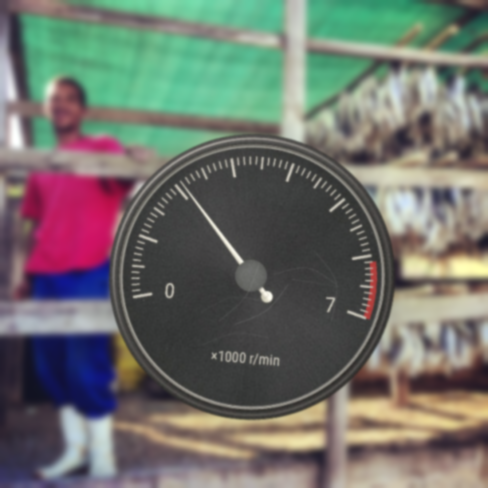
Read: 2100; rpm
